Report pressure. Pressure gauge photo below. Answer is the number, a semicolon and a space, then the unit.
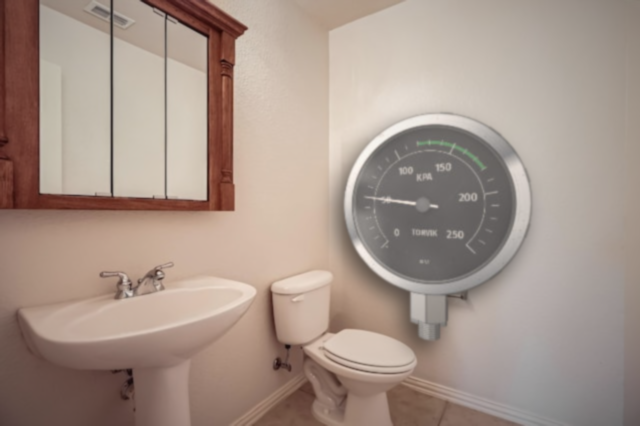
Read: 50; kPa
